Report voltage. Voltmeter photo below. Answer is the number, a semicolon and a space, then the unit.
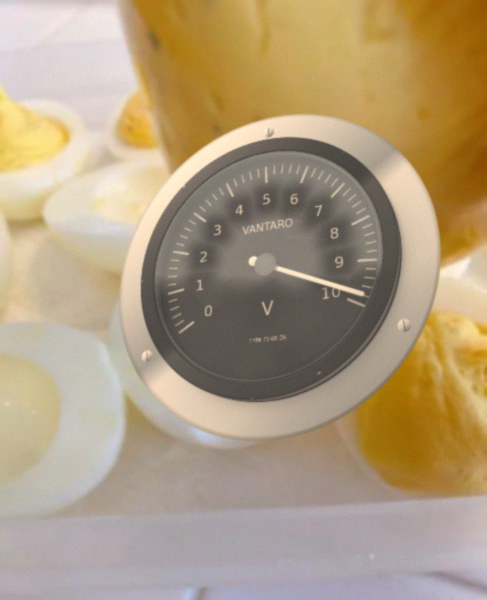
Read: 9.8; V
